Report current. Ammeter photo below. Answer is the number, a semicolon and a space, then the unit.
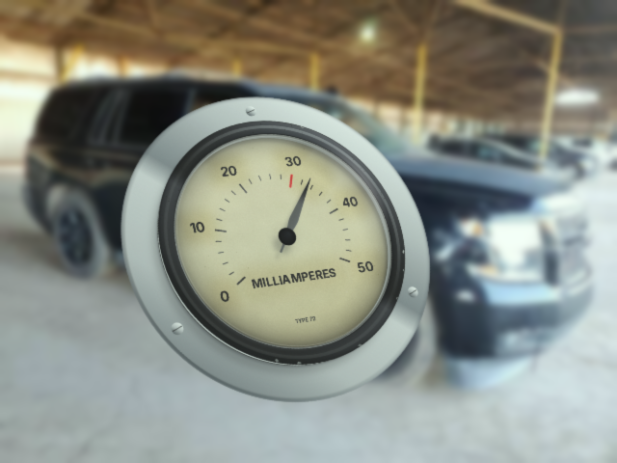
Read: 33; mA
